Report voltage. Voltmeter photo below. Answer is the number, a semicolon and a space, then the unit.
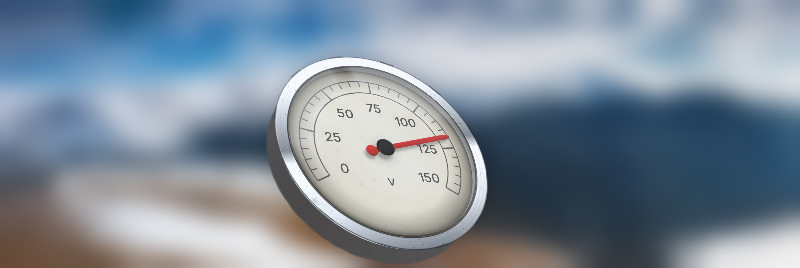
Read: 120; V
